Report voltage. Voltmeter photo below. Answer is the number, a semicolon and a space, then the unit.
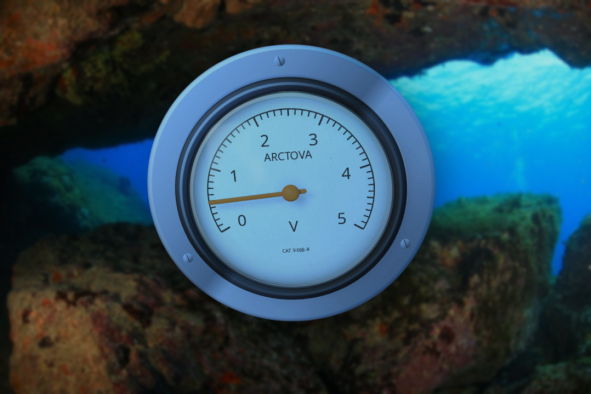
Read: 0.5; V
